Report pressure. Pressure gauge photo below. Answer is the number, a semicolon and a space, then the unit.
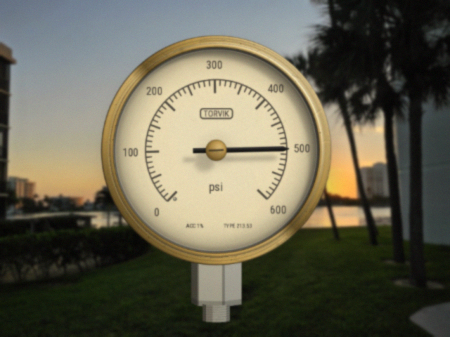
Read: 500; psi
